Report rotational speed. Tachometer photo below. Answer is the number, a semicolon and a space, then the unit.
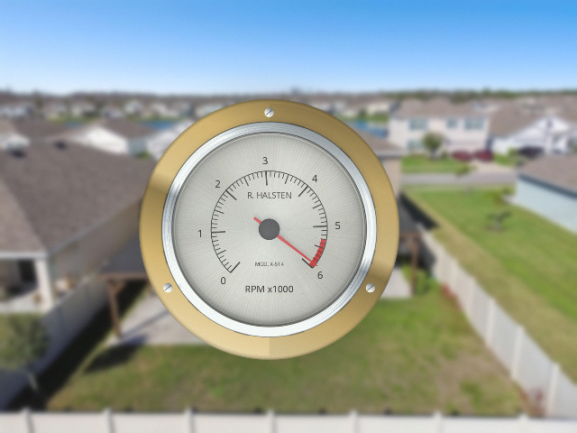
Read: 5900; rpm
